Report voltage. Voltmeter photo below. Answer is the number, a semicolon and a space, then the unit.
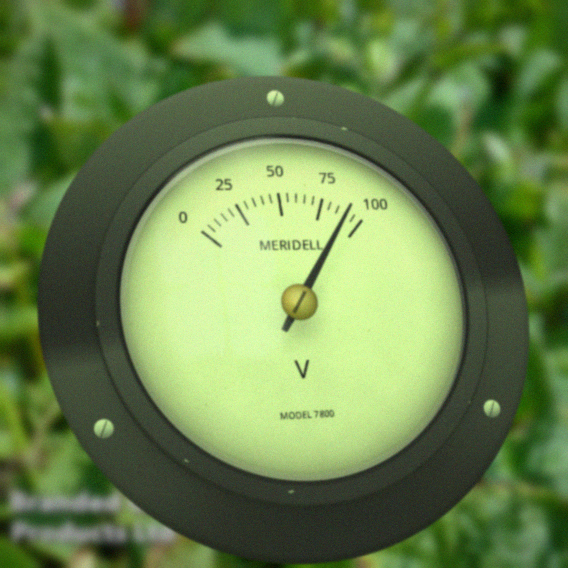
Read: 90; V
